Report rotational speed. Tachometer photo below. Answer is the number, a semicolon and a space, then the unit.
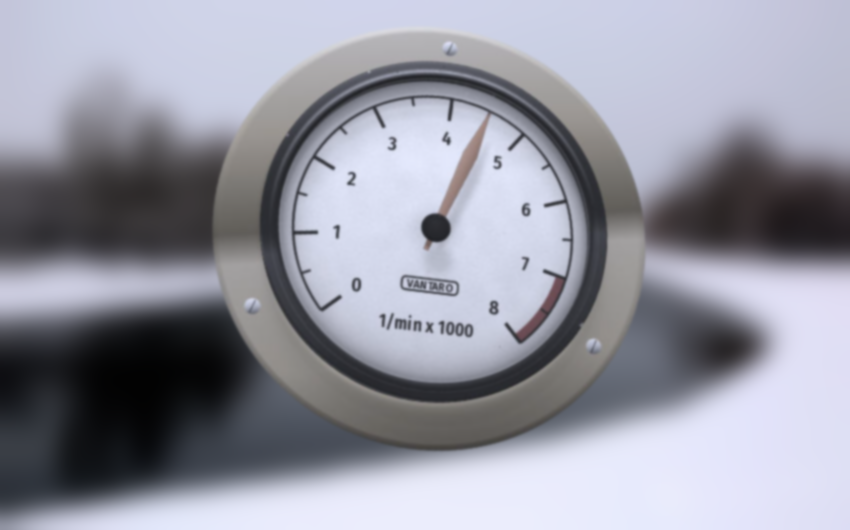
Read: 4500; rpm
